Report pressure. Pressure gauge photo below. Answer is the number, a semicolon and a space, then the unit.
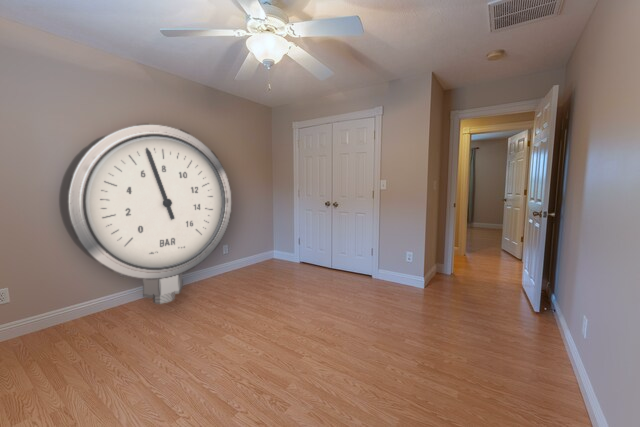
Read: 7; bar
